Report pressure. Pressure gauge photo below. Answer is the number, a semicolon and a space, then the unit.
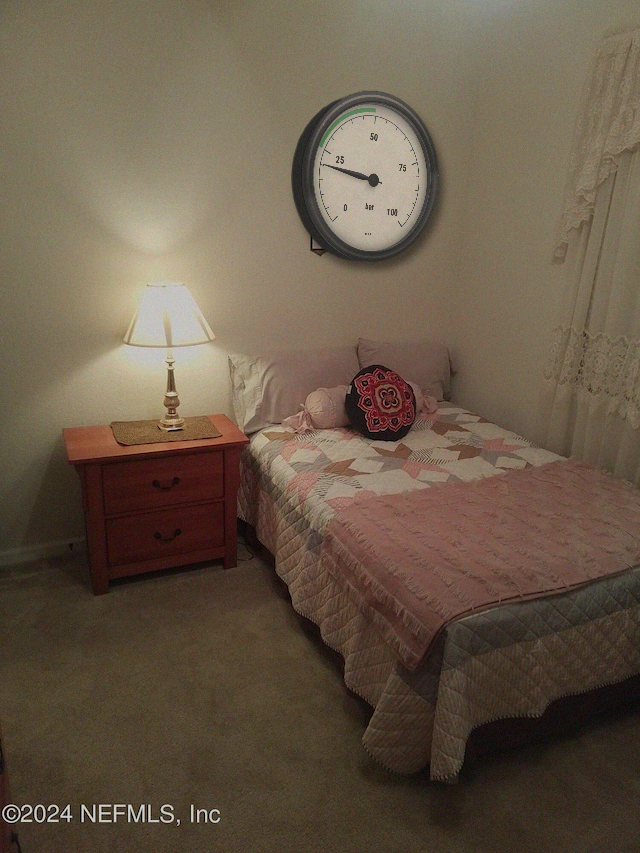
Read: 20; bar
